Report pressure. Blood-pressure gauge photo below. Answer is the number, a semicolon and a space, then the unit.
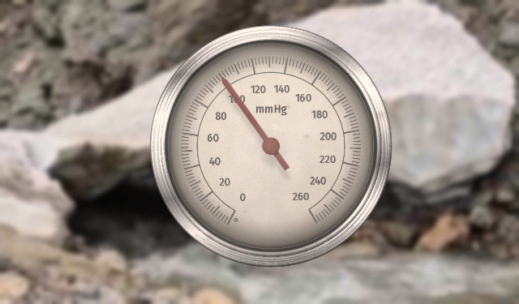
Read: 100; mmHg
